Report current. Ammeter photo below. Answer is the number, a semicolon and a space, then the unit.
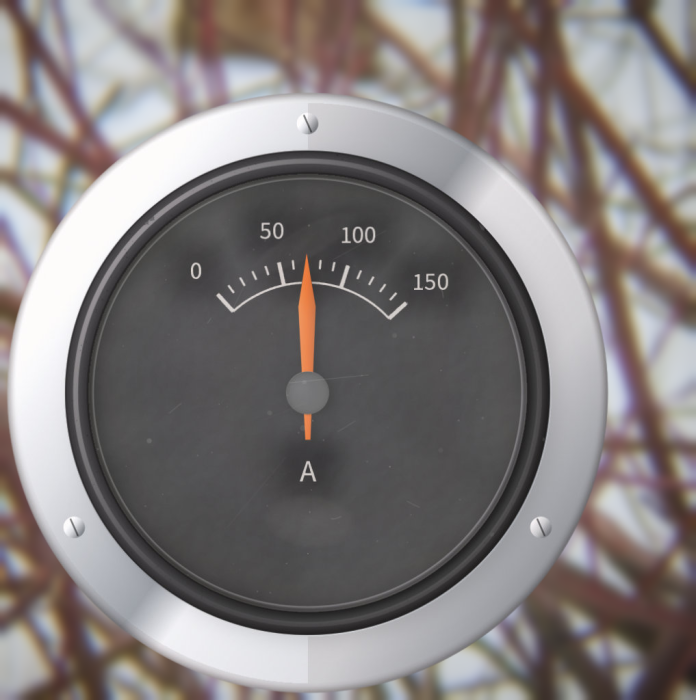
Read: 70; A
